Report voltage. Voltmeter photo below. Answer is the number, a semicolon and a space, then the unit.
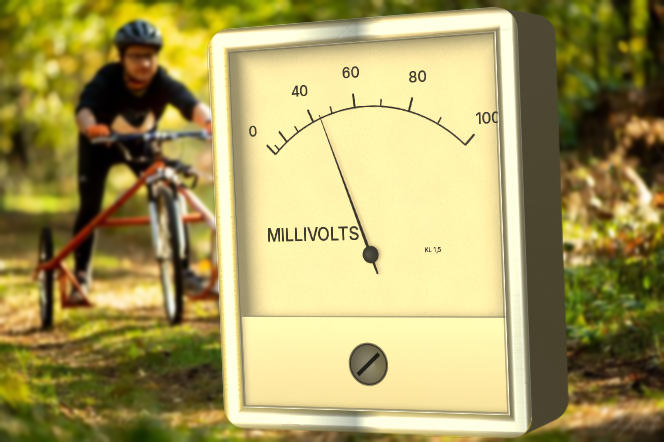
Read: 45; mV
